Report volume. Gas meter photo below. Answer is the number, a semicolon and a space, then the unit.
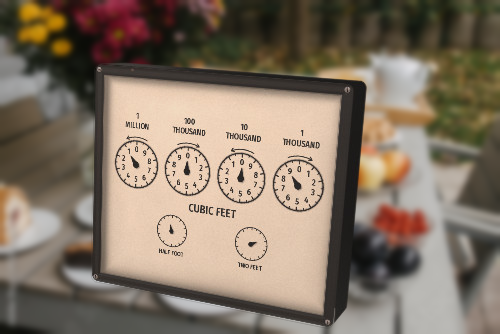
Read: 99900; ft³
